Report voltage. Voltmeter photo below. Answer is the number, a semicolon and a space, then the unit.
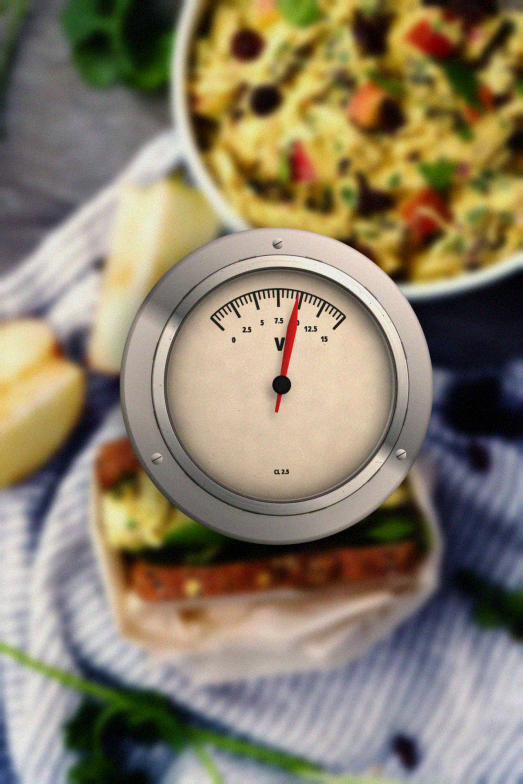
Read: 9.5; V
